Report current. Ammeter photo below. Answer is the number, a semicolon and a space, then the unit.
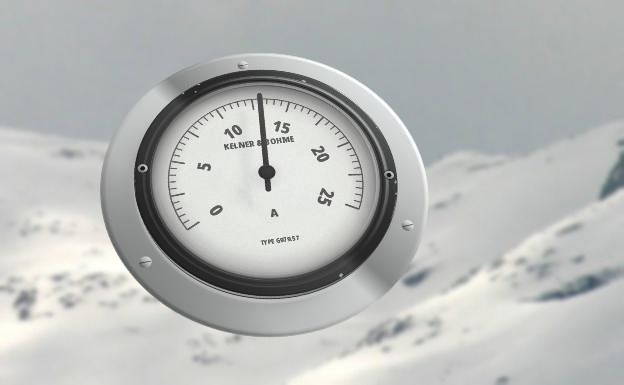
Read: 13; A
